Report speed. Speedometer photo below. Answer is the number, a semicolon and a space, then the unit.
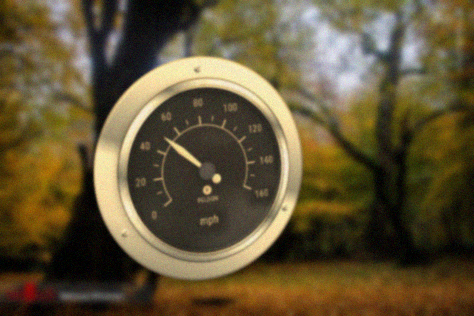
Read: 50; mph
